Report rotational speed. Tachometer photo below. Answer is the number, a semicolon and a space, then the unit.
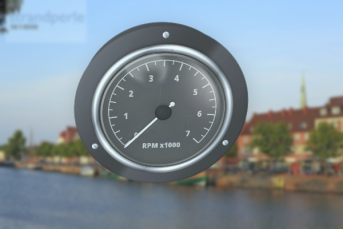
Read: 0; rpm
